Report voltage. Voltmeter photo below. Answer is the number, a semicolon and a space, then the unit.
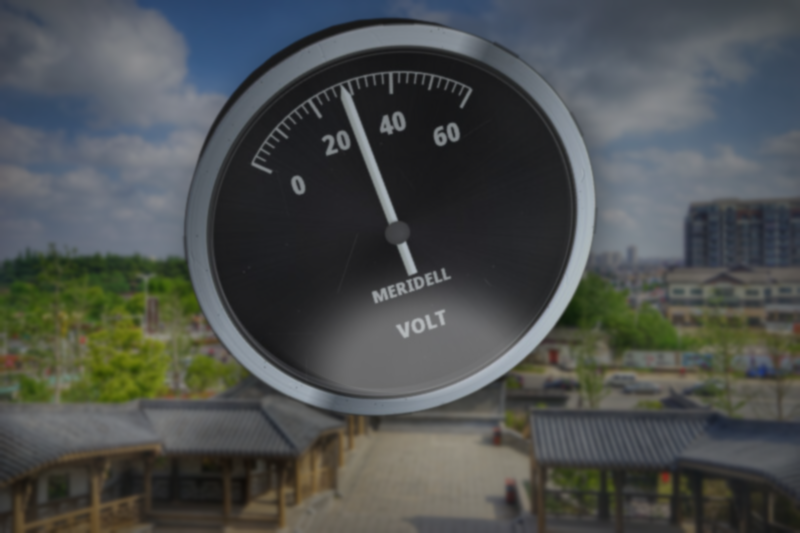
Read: 28; V
